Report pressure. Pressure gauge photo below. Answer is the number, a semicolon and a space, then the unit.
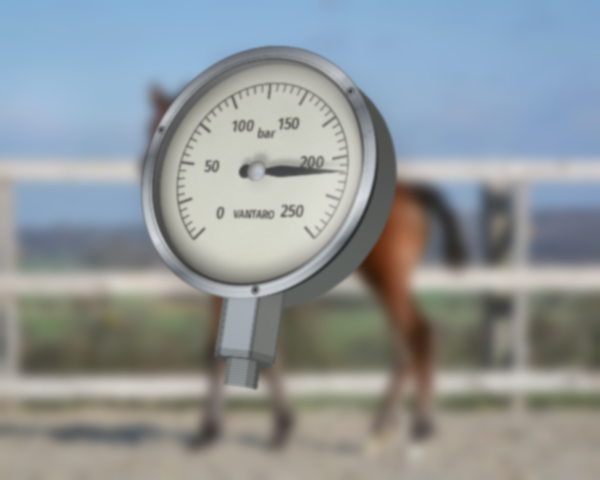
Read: 210; bar
